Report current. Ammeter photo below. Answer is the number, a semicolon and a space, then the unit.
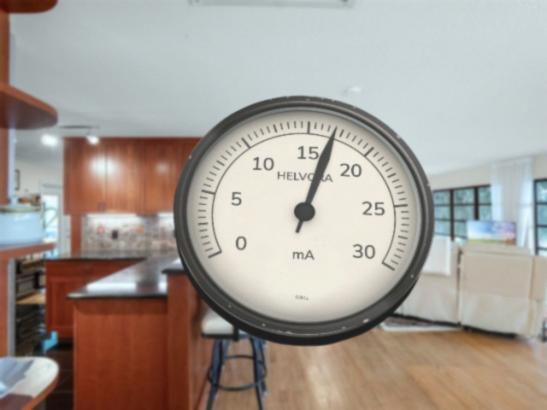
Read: 17; mA
